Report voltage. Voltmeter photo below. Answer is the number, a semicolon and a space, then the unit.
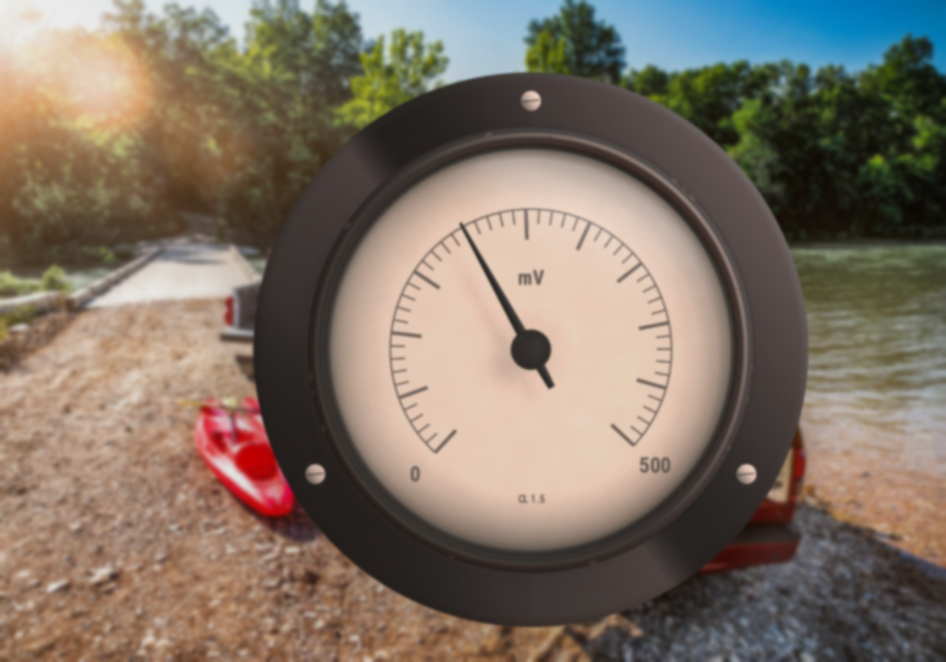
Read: 200; mV
